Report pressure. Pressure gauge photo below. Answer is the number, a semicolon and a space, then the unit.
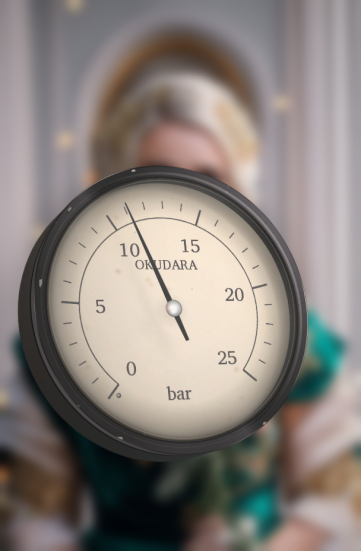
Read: 11; bar
